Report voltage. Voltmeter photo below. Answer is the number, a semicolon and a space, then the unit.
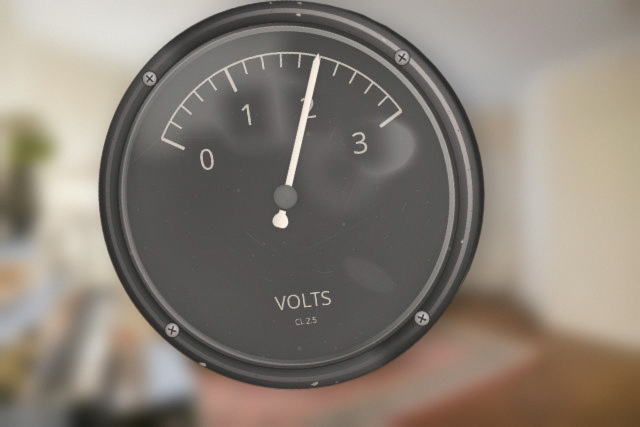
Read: 2; V
